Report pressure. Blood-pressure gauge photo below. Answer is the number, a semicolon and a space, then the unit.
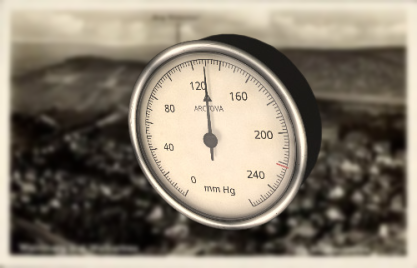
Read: 130; mmHg
